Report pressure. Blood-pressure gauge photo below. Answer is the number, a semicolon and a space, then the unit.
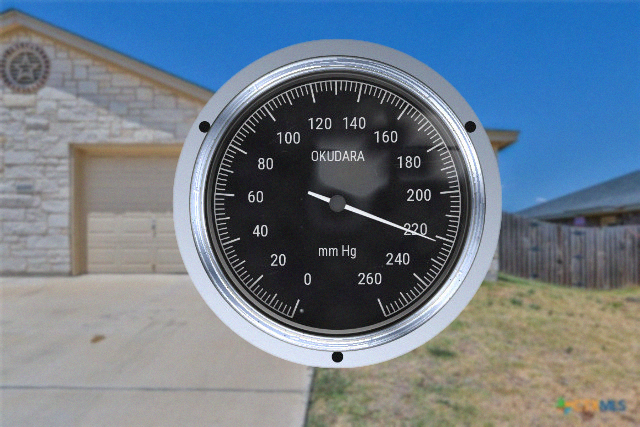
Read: 222; mmHg
